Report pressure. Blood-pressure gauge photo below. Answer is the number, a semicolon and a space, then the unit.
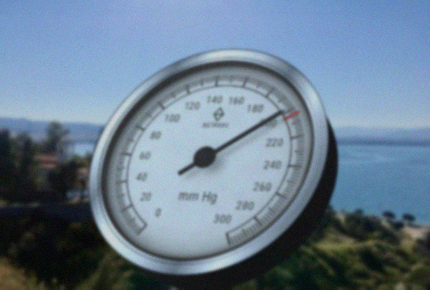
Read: 200; mmHg
